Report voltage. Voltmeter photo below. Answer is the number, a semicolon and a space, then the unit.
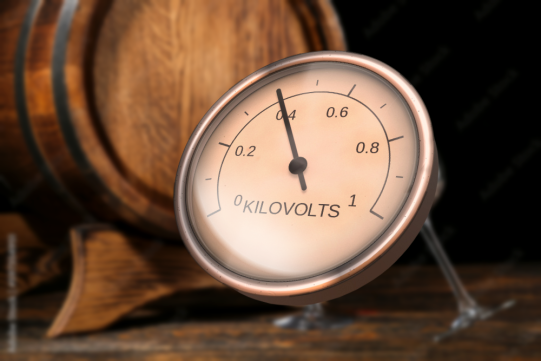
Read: 0.4; kV
